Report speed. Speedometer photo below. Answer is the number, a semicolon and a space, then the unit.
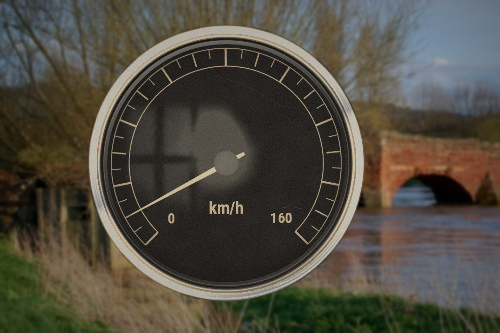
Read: 10; km/h
